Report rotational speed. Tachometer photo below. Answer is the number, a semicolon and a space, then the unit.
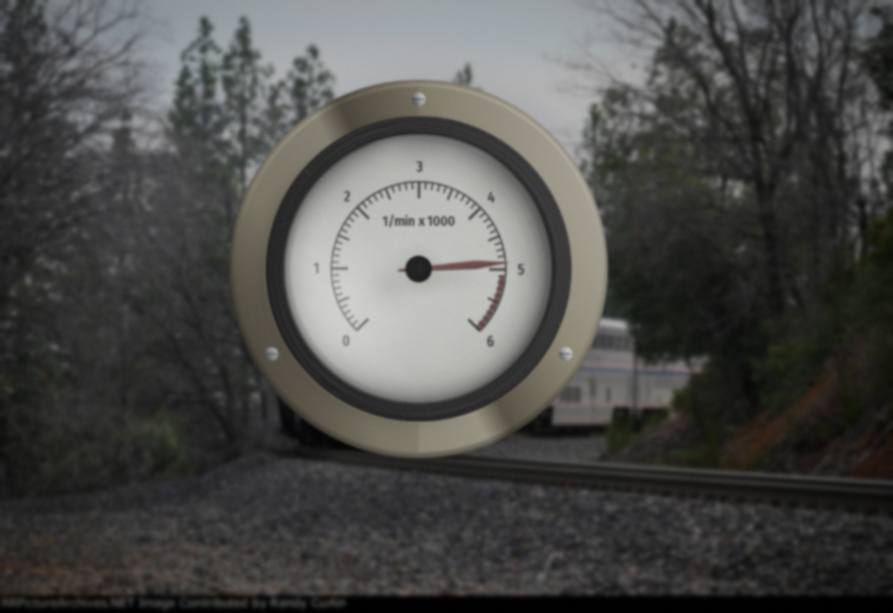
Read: 4900; rpm
